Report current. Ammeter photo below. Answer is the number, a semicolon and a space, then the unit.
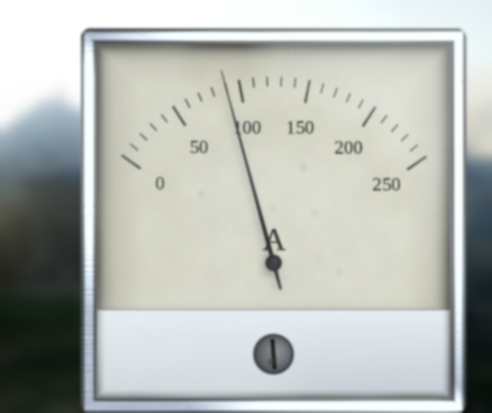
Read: 90; A
